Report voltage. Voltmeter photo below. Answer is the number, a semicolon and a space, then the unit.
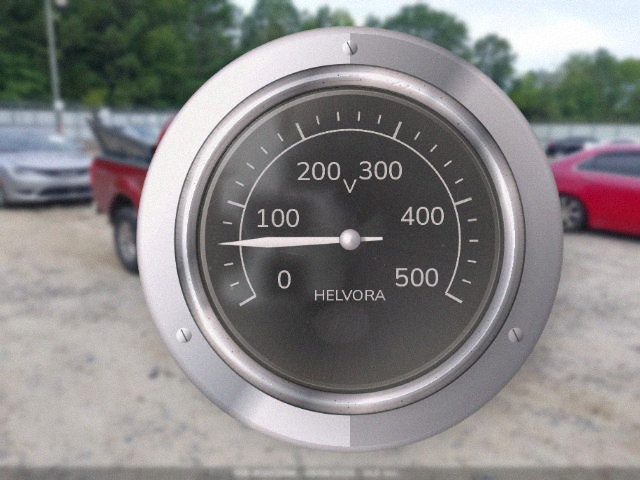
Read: 60; V
